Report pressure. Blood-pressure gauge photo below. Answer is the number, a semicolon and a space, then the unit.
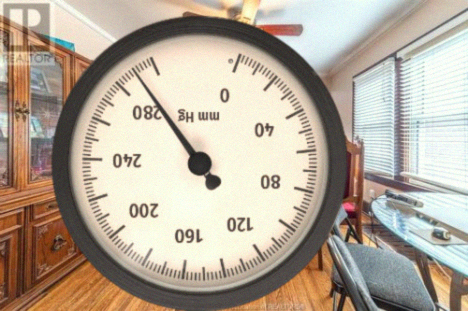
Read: 290; mmHg
